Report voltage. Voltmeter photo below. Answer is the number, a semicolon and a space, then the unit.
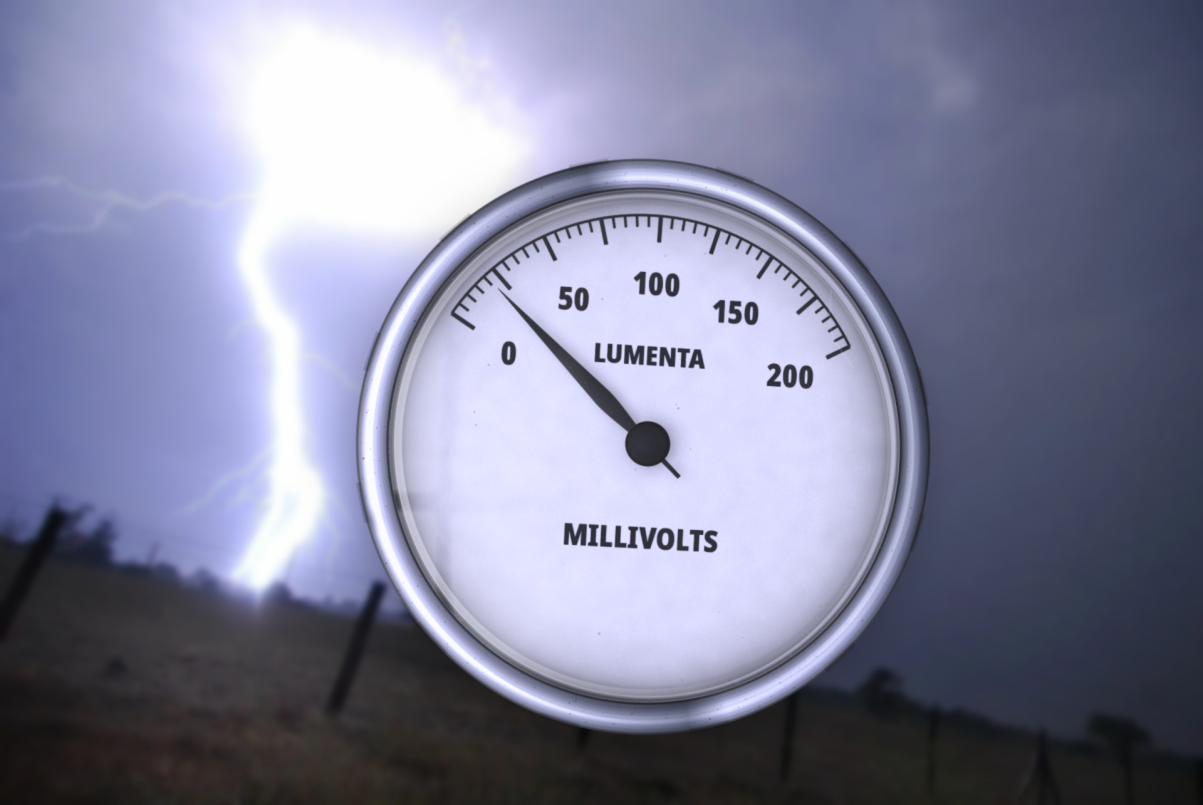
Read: 20; mV
